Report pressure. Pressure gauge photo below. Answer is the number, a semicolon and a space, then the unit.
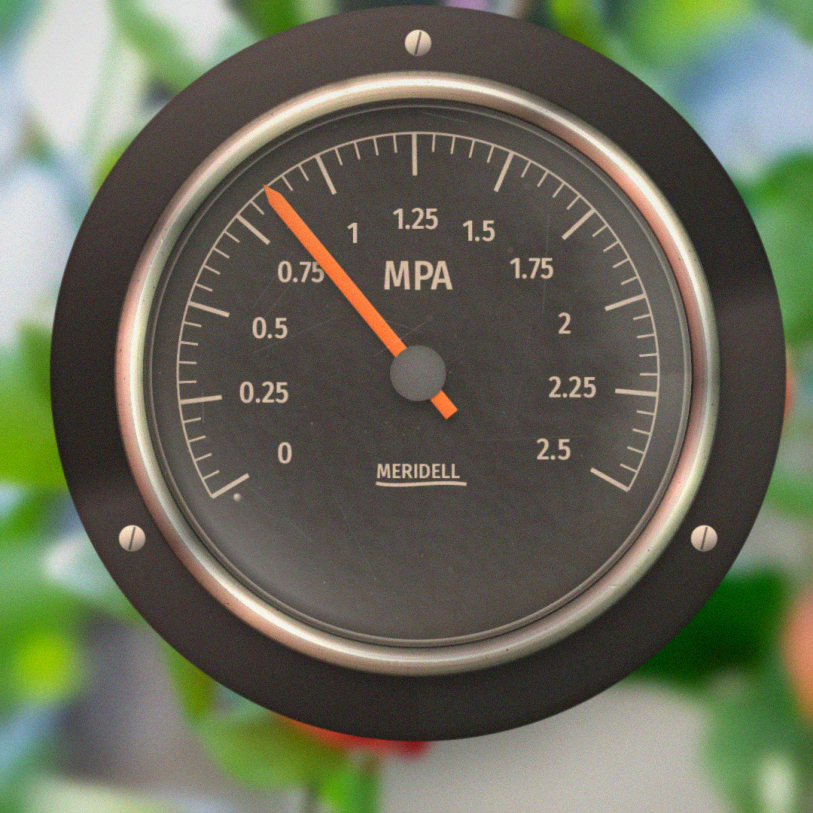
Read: 0.85; MPa
